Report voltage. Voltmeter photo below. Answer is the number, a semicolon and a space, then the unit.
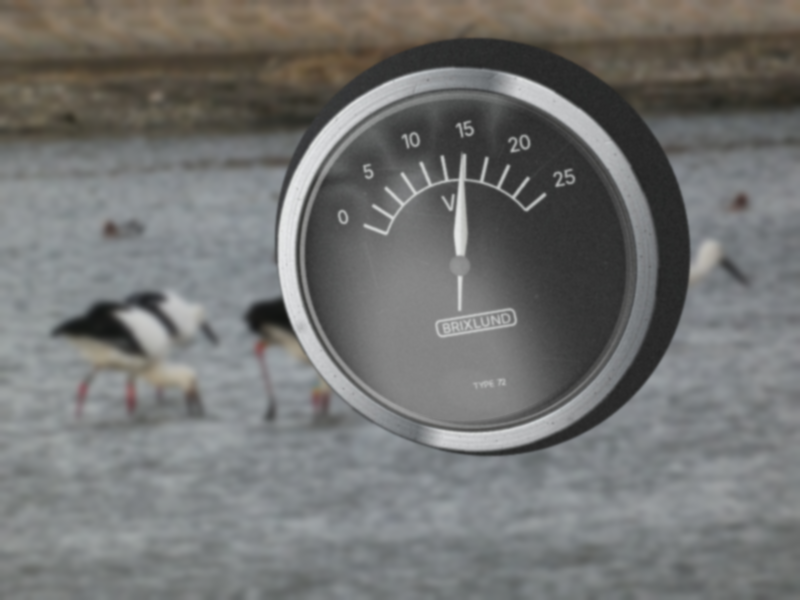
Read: 15; V
